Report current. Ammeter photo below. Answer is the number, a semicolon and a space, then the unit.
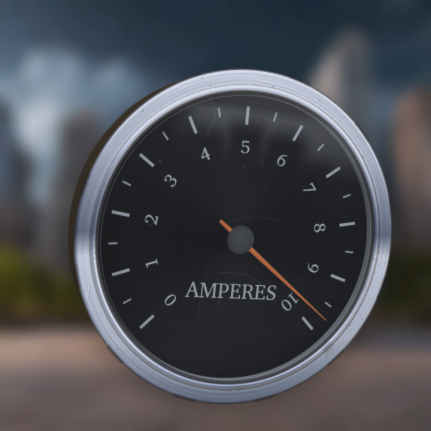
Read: 9.75; A
